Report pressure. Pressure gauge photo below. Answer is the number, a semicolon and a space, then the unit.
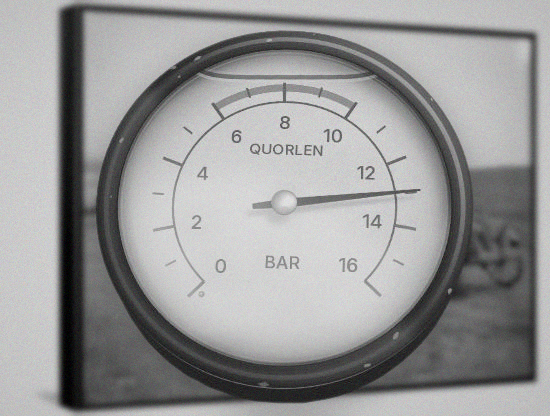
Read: 13; bar
